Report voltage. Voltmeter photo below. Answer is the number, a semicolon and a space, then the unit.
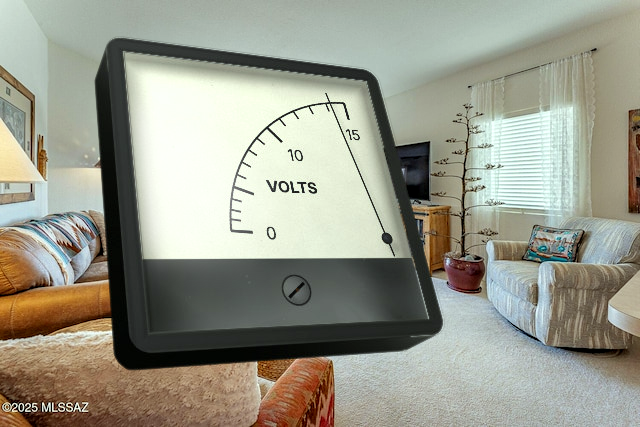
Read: 14; V
